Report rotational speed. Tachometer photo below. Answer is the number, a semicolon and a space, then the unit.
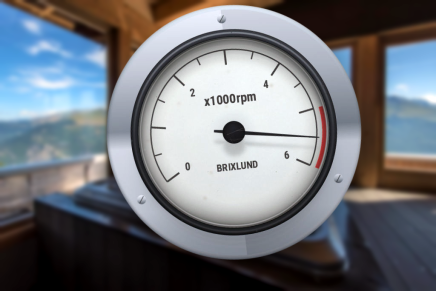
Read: 5500; rpm
